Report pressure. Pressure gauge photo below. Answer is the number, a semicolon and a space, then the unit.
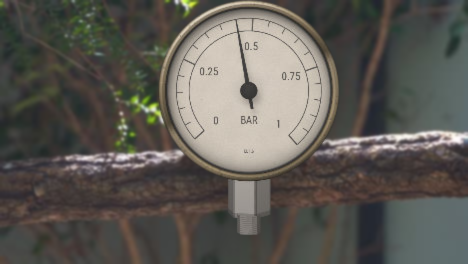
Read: 0.45; bar
